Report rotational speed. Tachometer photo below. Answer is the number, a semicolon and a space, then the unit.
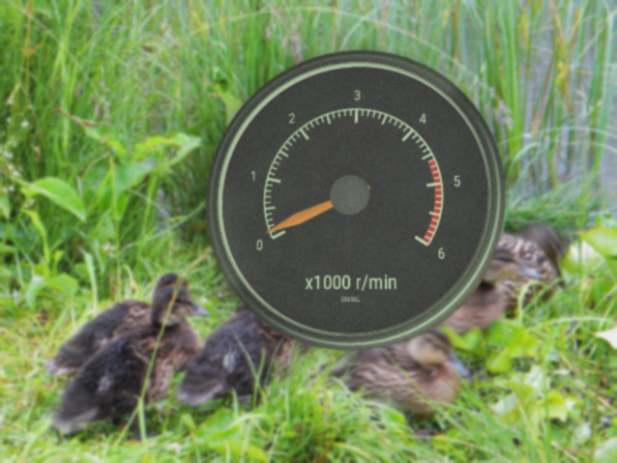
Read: 100; rpm
